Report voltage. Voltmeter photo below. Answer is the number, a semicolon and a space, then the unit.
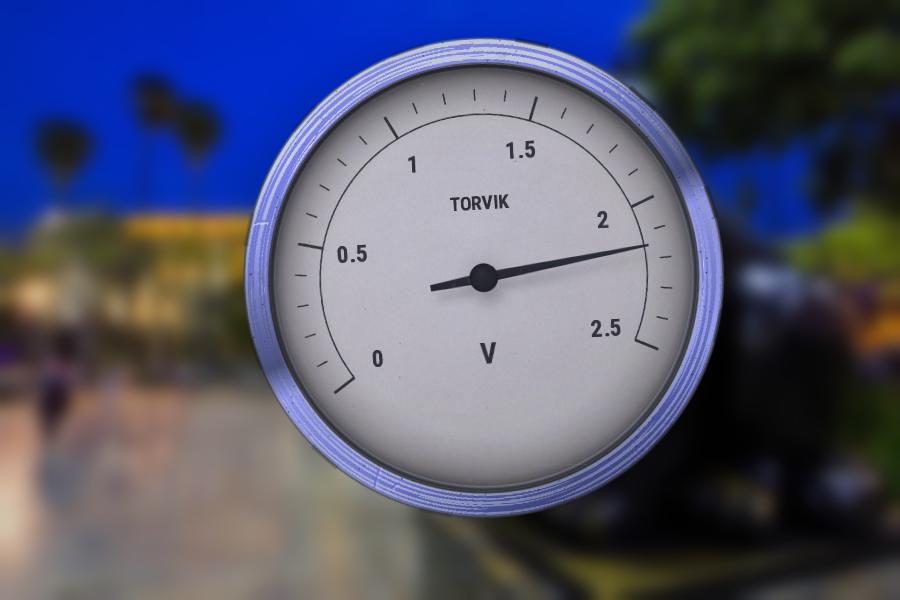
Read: 2.15; V
